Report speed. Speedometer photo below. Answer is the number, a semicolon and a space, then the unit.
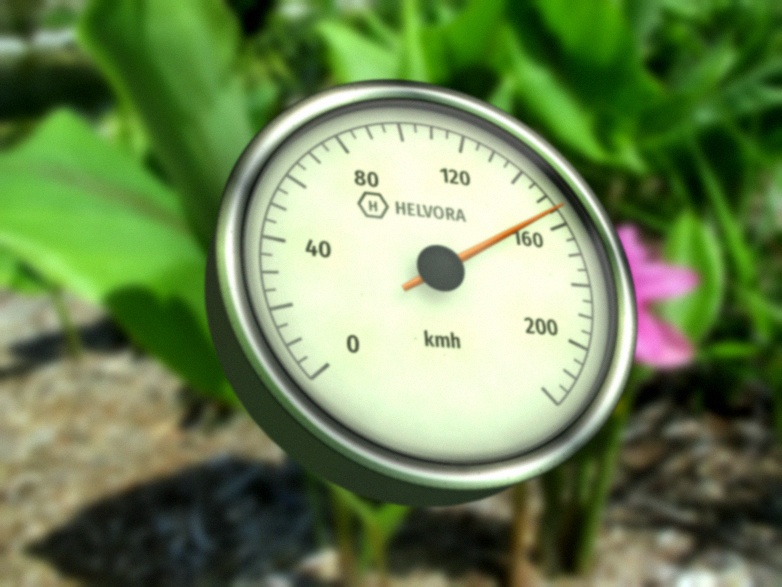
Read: 155; km/h
